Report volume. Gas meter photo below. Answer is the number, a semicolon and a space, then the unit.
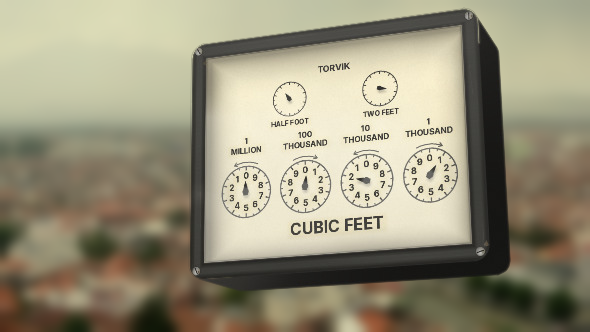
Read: 2100; ft³
